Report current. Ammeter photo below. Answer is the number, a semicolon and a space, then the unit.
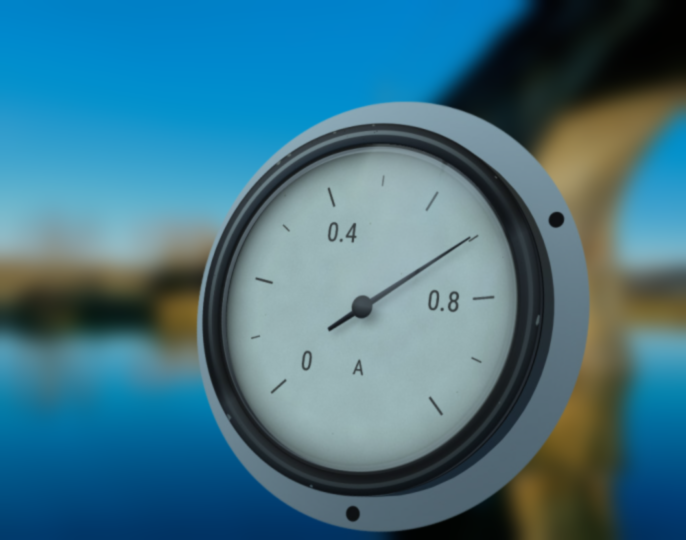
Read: 0.7; A
